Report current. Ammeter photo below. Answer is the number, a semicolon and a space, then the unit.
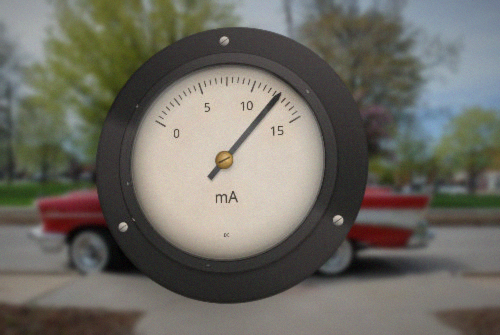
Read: 12.5; mA
